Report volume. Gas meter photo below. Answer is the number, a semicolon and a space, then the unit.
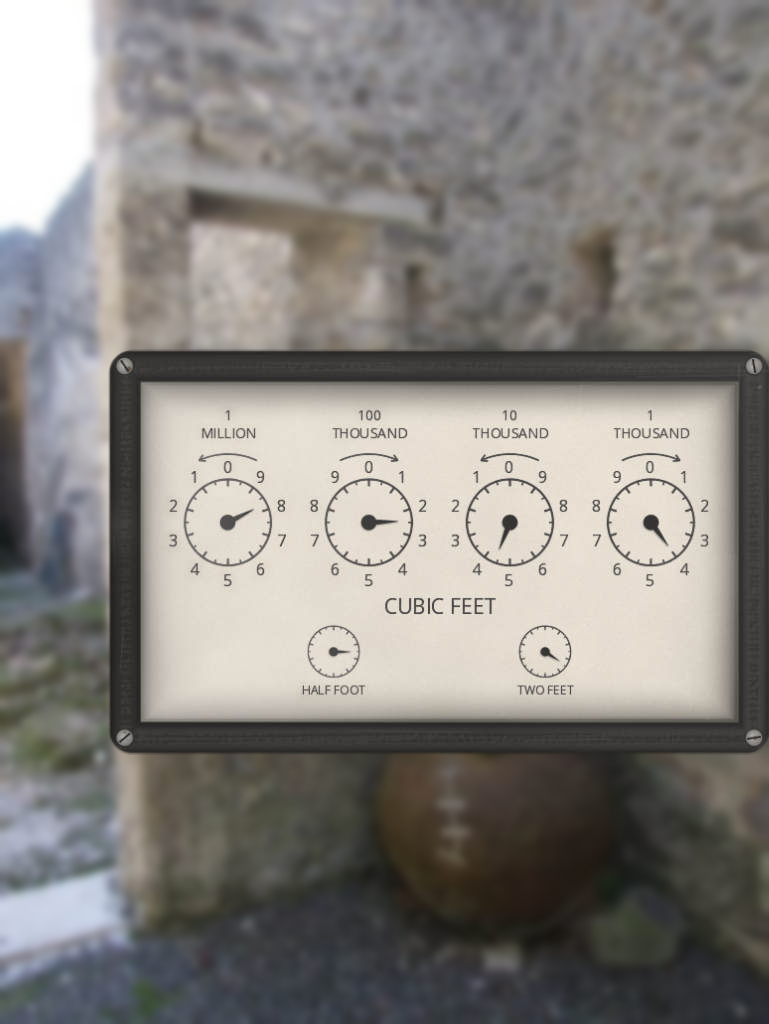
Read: 824400; ft³
